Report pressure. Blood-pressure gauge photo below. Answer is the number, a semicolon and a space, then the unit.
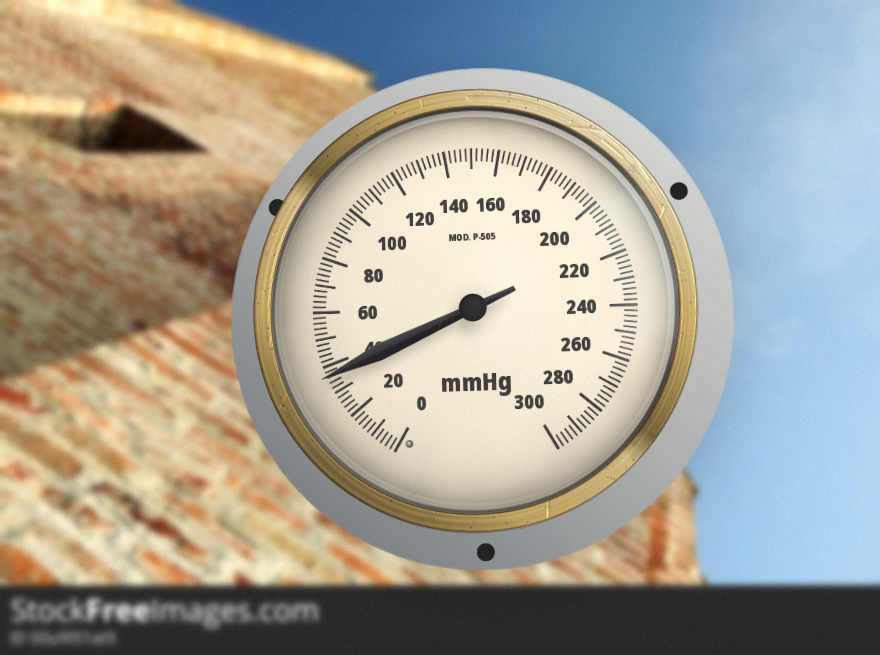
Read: 36; mmHg
